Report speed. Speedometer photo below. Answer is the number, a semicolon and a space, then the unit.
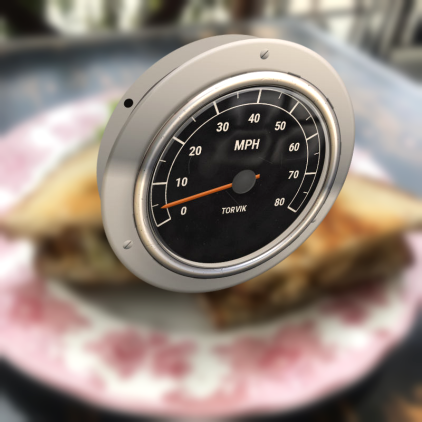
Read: 5; mph
